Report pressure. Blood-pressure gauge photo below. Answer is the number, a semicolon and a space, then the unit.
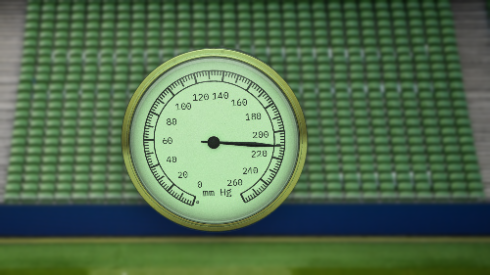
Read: 210; mmHg
